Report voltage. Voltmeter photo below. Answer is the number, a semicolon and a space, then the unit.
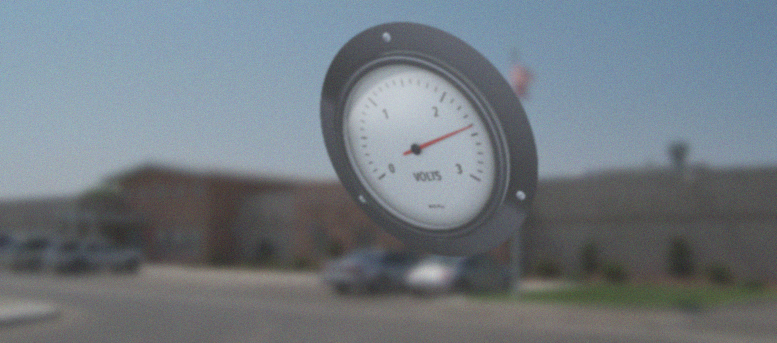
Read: 2.4; V
